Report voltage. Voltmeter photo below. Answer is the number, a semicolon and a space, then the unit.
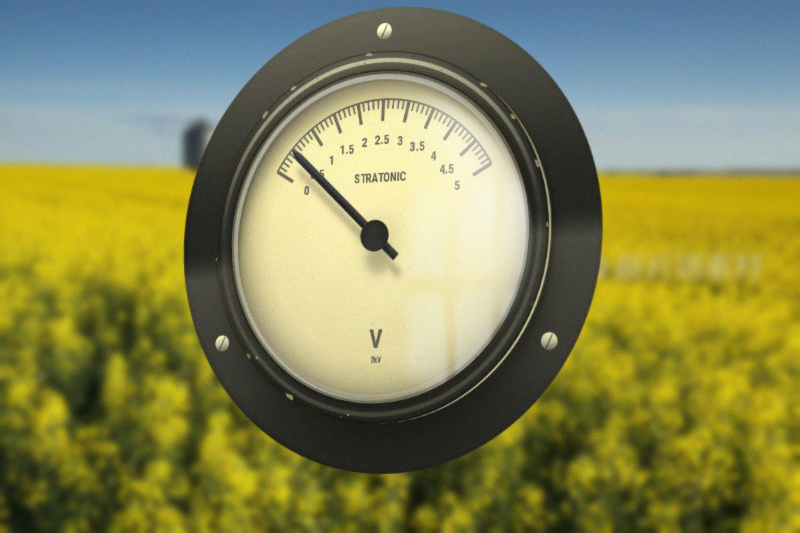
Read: 0.5; V
